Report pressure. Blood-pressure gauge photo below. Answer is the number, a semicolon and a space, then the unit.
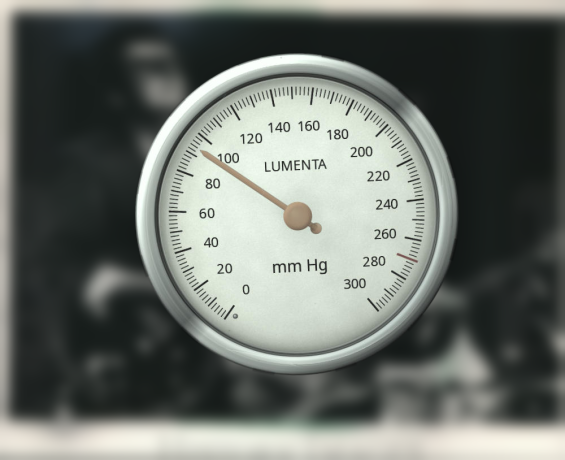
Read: 94; mmHg
